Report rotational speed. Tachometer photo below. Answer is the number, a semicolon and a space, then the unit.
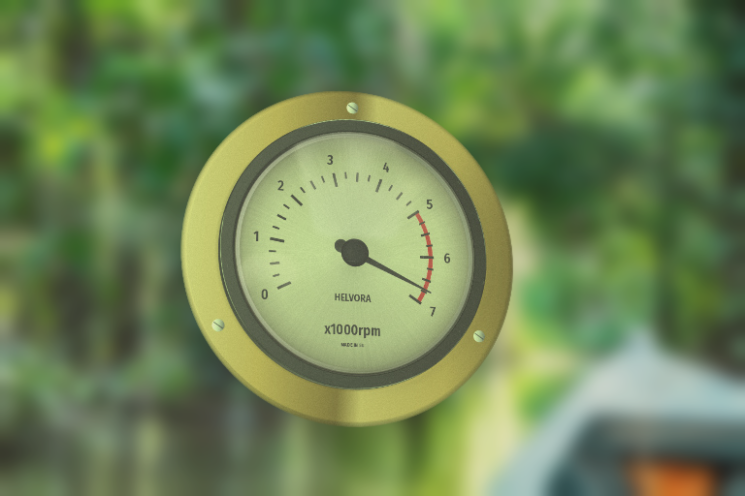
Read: 6750; rpm
